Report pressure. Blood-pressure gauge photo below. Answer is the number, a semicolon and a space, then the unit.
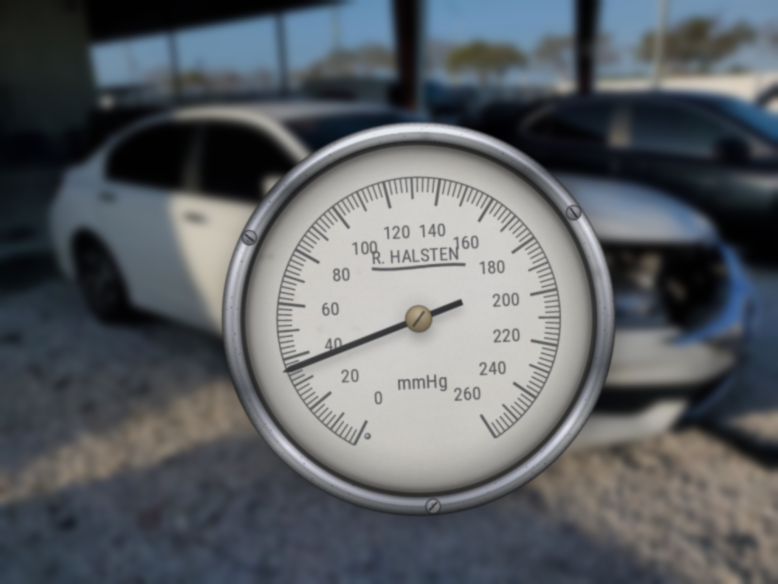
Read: 36; mmHg
